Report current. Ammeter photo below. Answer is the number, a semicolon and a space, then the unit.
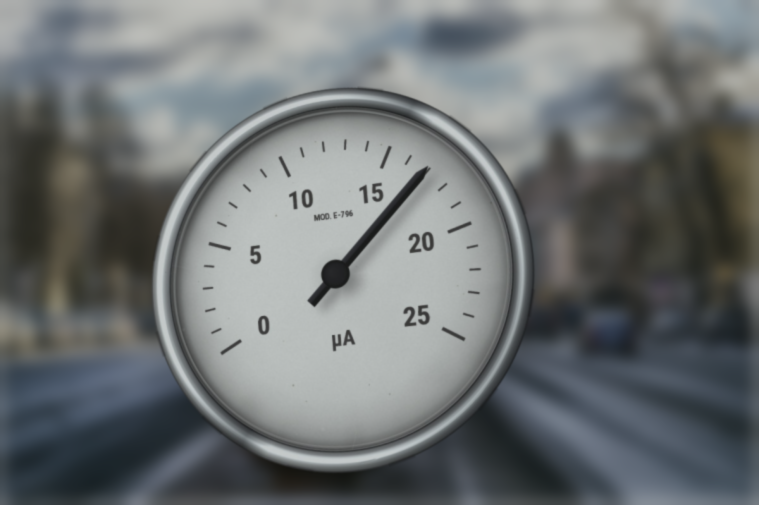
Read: 17; µA
